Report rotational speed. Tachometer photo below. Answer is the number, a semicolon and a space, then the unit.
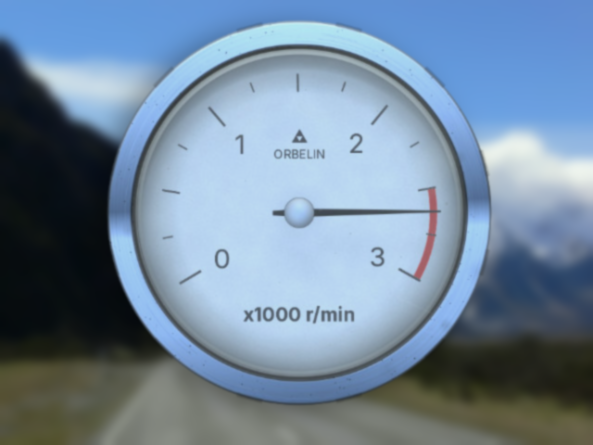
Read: 2625; rpm
